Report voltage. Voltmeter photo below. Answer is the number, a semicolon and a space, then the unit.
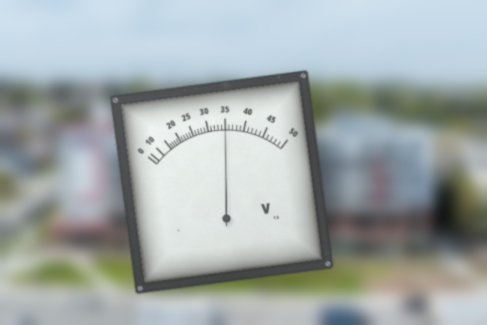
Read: 35; V
